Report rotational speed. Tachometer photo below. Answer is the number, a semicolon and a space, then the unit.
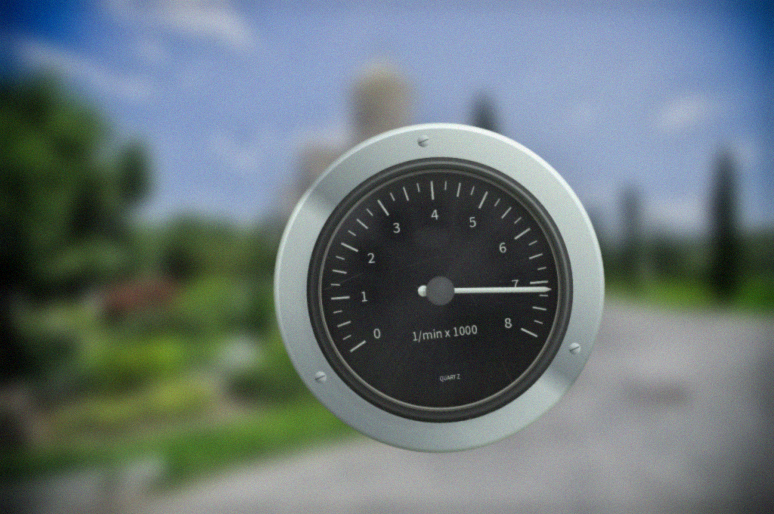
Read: 7125; rpm
